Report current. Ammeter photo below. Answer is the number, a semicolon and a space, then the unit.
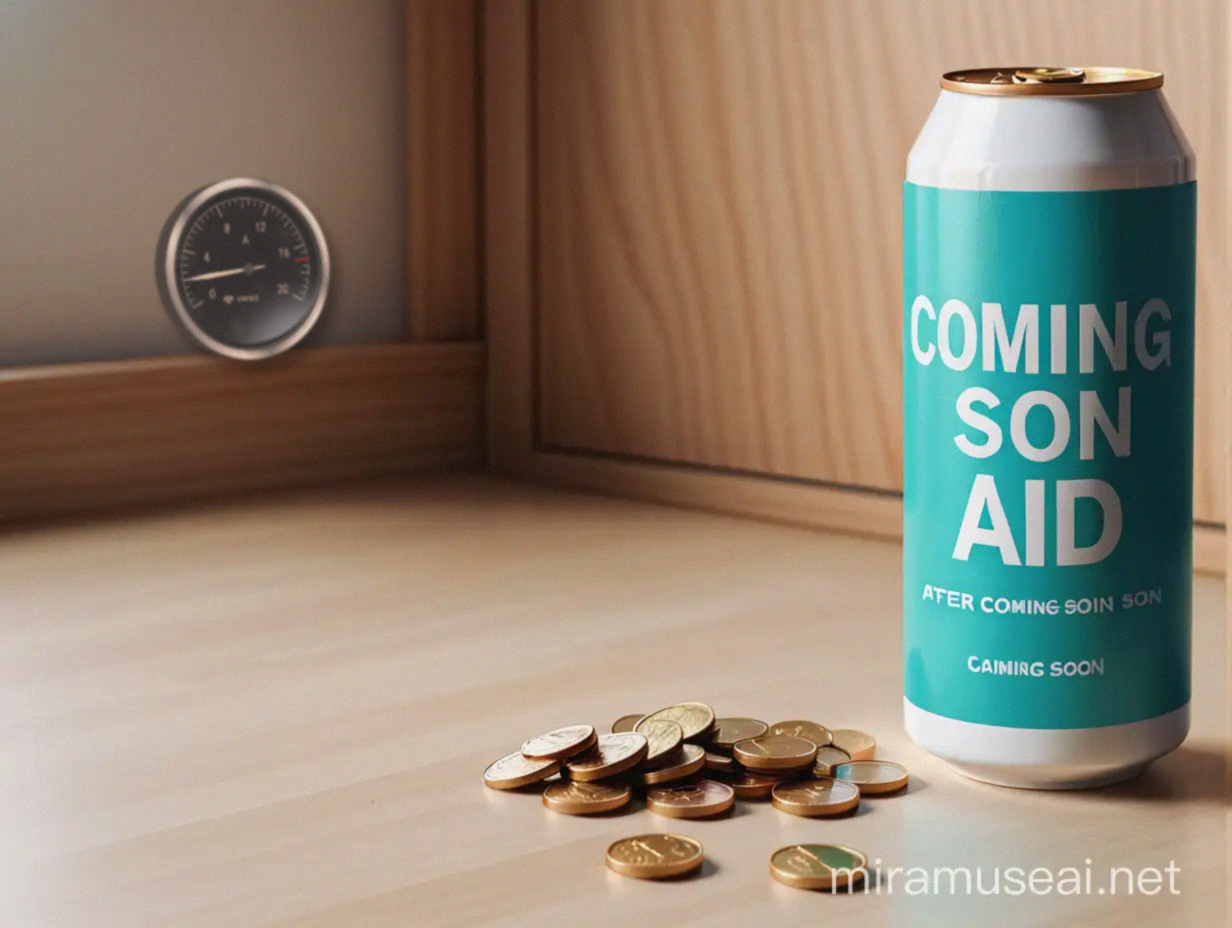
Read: 2; A
